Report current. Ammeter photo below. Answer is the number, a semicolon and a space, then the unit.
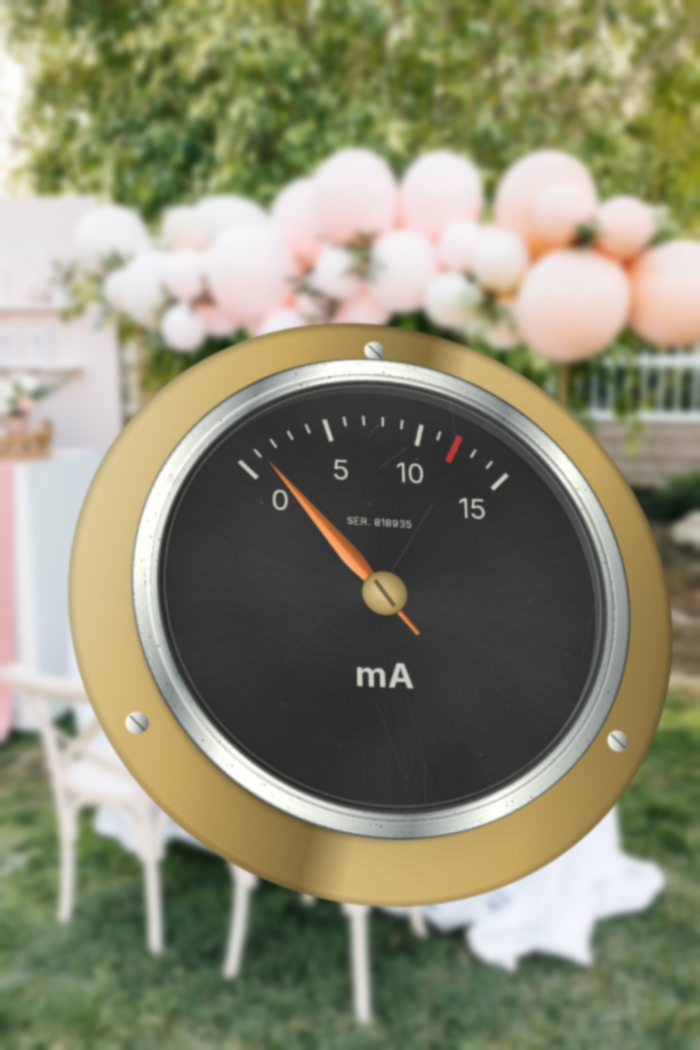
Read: 1; mA
